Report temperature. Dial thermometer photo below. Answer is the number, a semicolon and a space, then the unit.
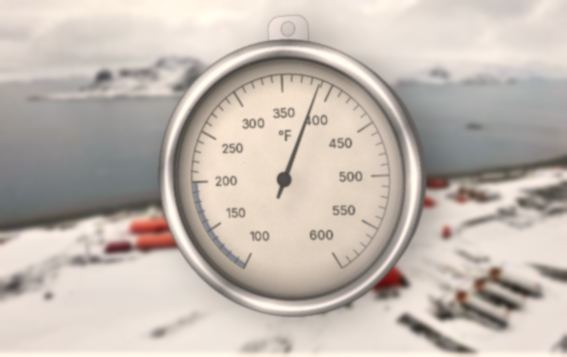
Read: 390; °F
